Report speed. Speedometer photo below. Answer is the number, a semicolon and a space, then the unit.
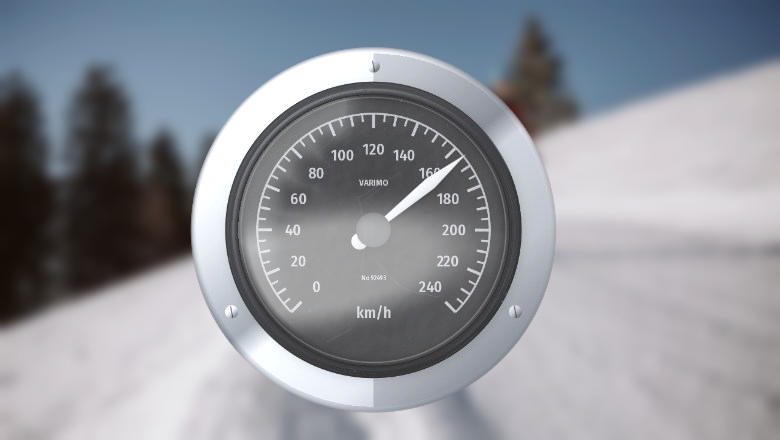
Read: 165; km/h
